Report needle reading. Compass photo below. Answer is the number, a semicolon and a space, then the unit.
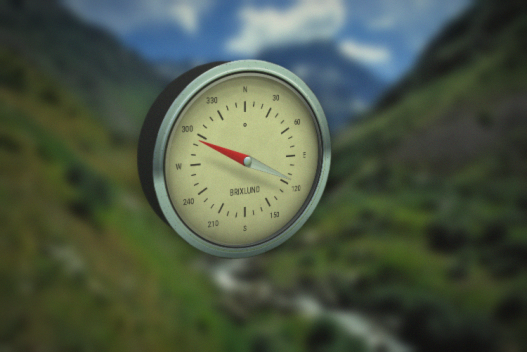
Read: 295; °
